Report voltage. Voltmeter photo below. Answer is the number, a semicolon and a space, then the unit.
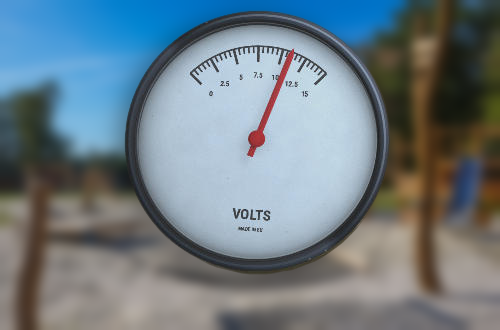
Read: 11; V
